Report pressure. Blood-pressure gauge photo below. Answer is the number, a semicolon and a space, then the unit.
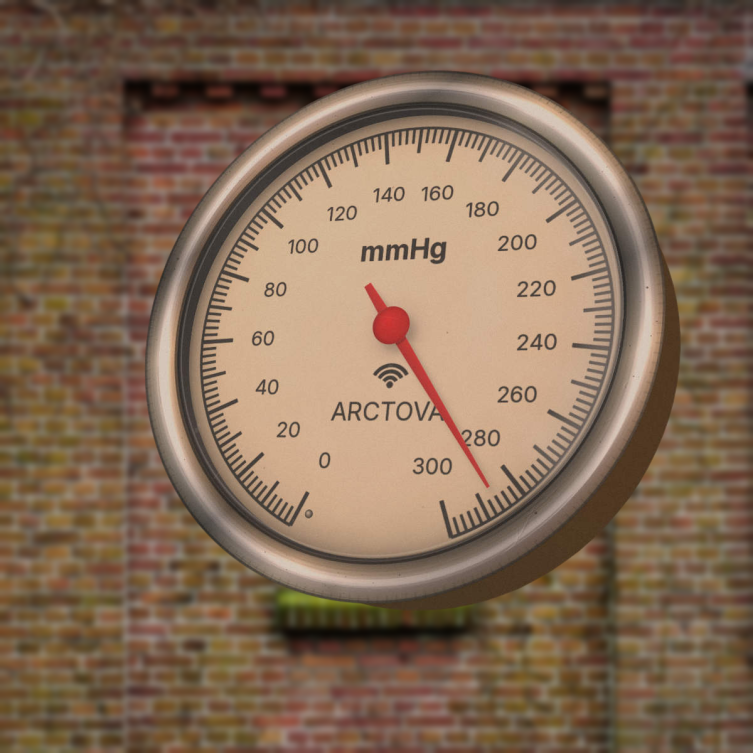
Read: 286; mmHg
